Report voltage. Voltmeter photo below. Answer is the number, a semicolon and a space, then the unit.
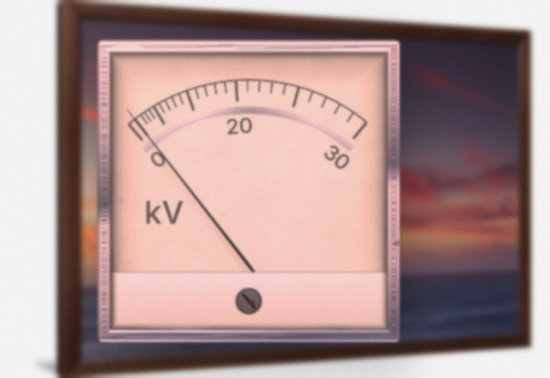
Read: 5; kV
